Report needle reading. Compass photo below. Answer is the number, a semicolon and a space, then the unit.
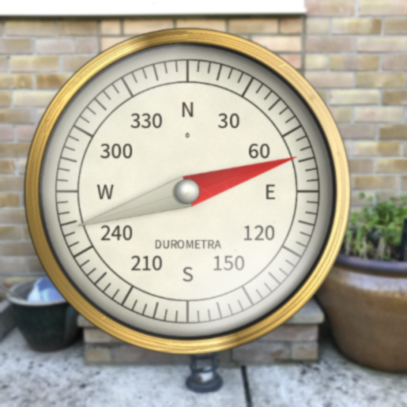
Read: 72.5; °
